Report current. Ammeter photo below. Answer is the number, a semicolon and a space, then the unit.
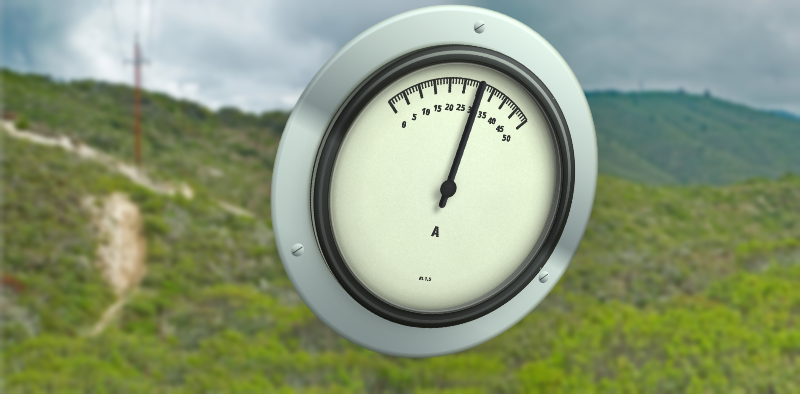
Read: 30; A
